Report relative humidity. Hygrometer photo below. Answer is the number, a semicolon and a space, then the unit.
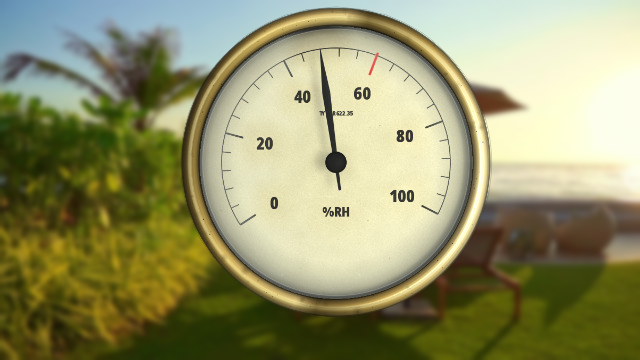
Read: 48; %
